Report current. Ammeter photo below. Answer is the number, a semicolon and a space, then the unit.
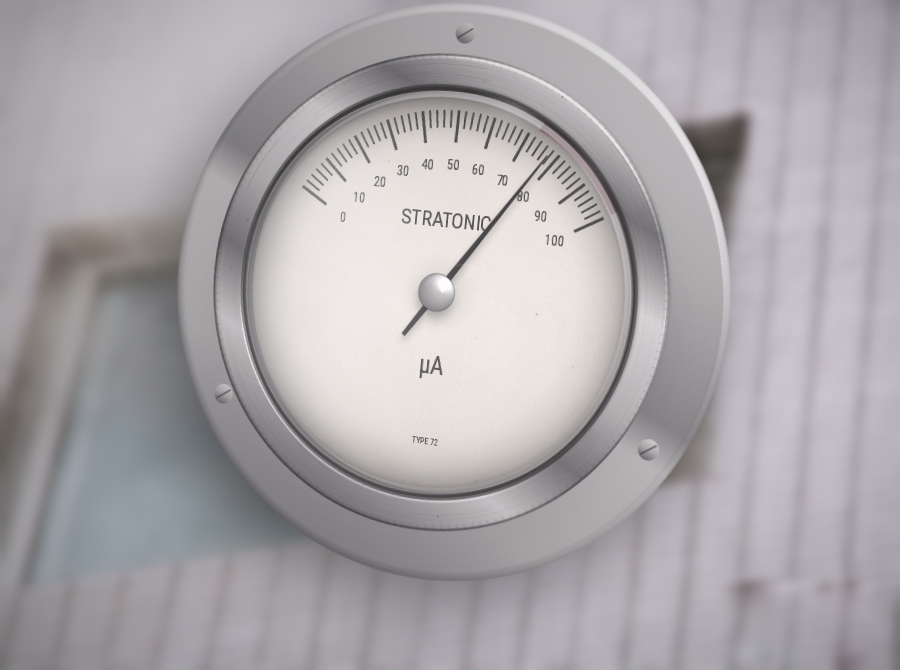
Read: 78; µA
